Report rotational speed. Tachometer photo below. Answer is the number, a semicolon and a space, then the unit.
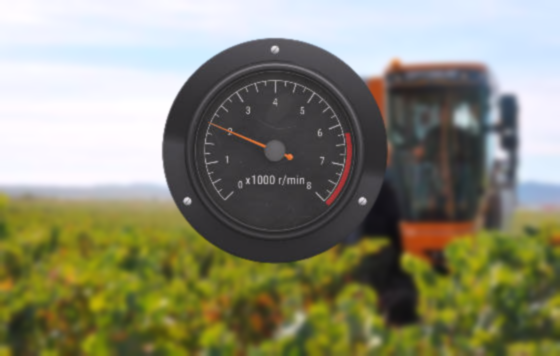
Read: 2000; rpm
